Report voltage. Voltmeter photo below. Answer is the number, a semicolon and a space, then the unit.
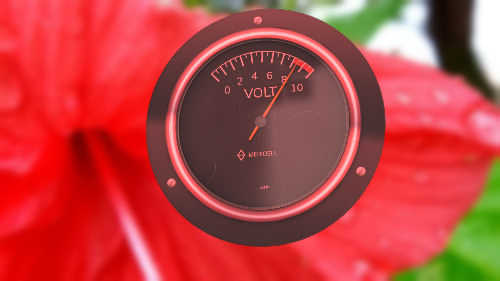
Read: 8.5; V
